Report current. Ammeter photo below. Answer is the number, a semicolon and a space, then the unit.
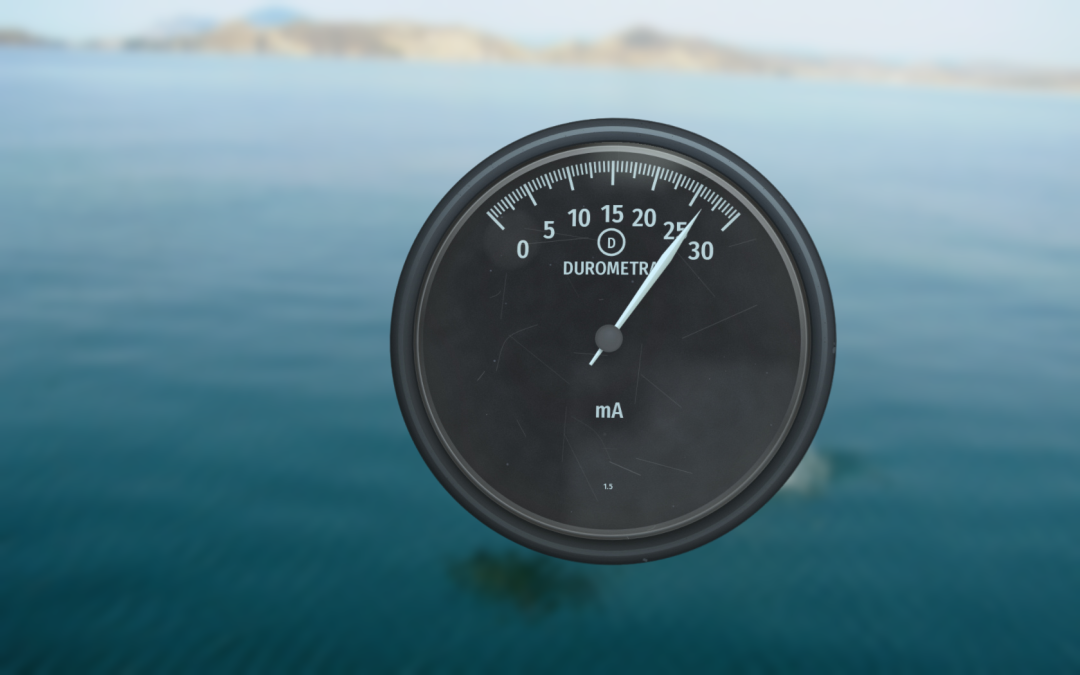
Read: 26.5; mA
